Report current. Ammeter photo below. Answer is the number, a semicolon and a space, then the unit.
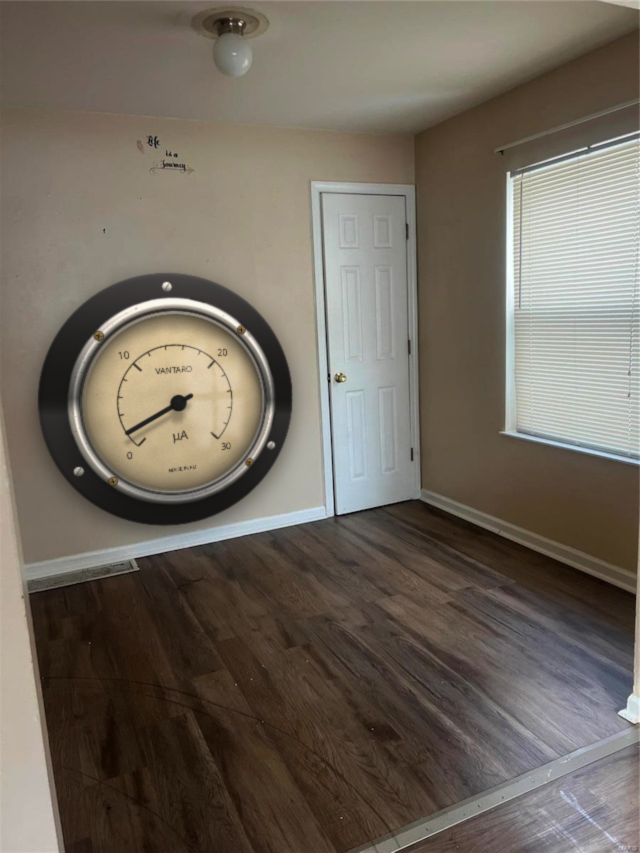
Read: 2; µA
